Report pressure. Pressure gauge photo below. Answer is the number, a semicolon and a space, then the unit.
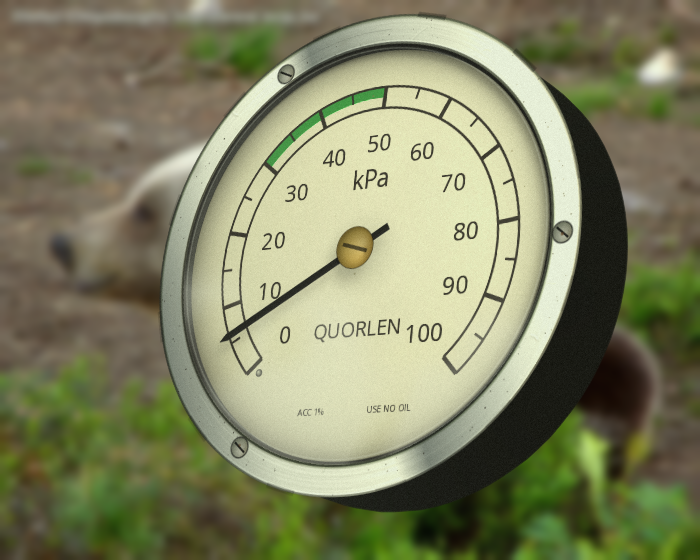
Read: 5; kPa
